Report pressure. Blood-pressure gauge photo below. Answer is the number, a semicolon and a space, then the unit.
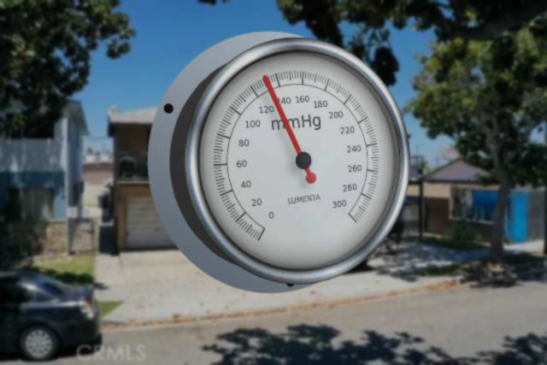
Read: 130; mmHg
